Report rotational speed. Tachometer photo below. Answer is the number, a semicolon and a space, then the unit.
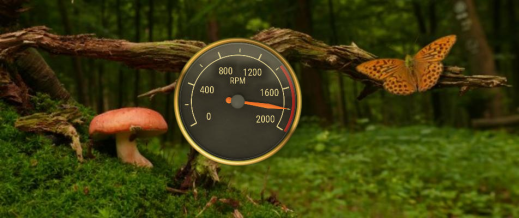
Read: 1800; rpm
